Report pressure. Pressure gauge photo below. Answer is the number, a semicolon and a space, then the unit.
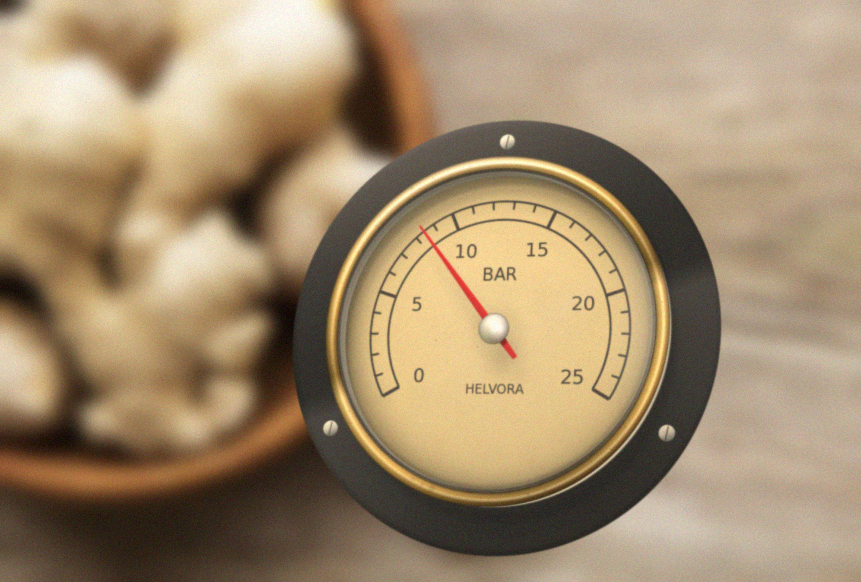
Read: 8.5; bar
